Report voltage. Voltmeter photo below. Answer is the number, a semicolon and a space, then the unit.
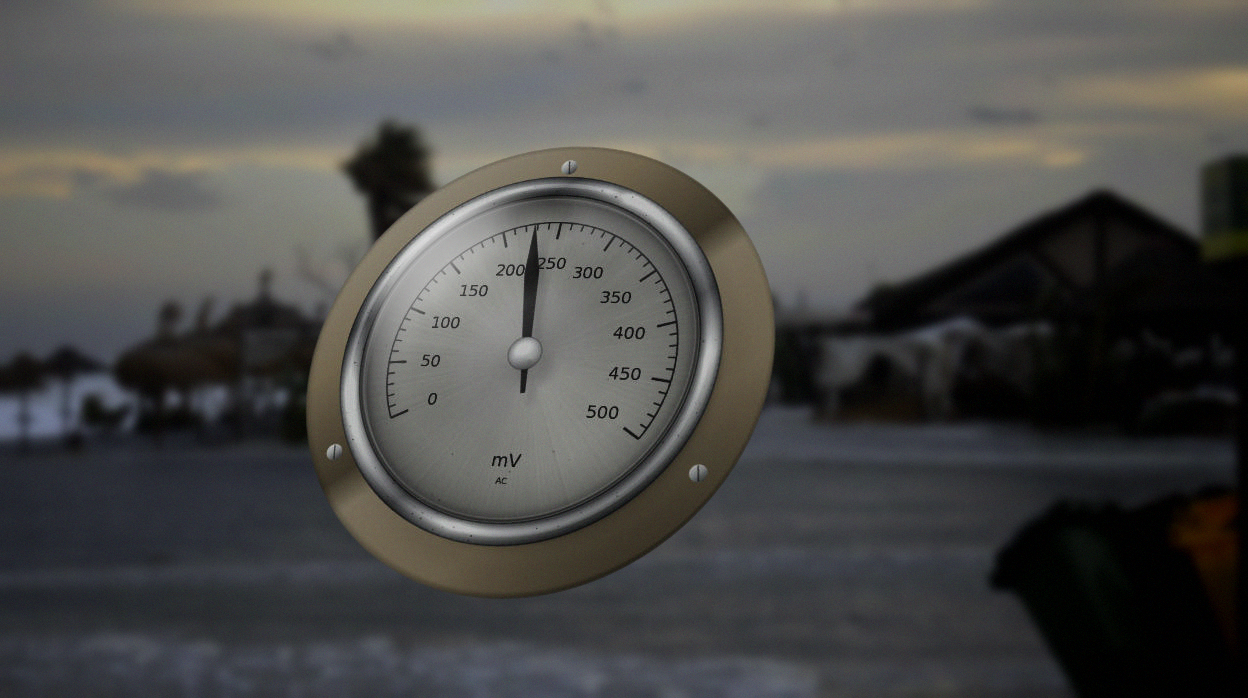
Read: 230; mV
